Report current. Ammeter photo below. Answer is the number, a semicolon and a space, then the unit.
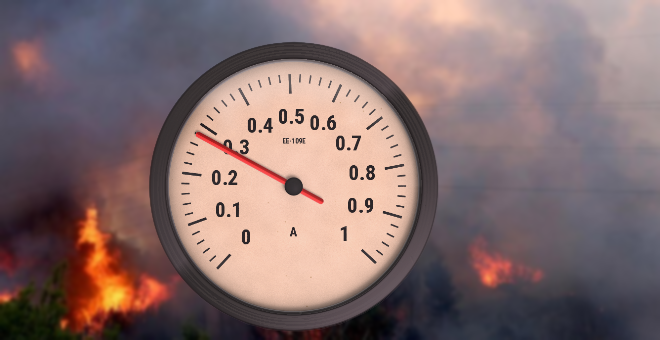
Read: 0.28; A
